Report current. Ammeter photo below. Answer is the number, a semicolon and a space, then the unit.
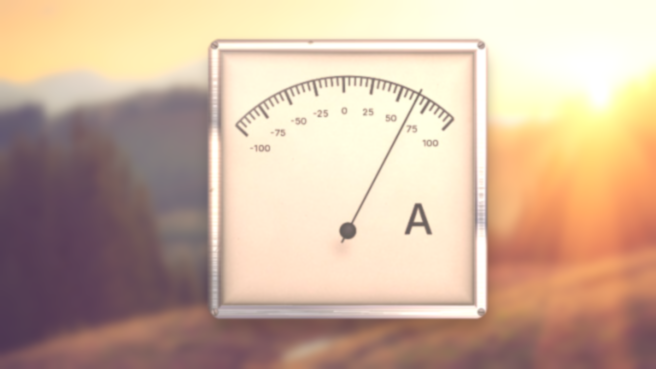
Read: 65; A
